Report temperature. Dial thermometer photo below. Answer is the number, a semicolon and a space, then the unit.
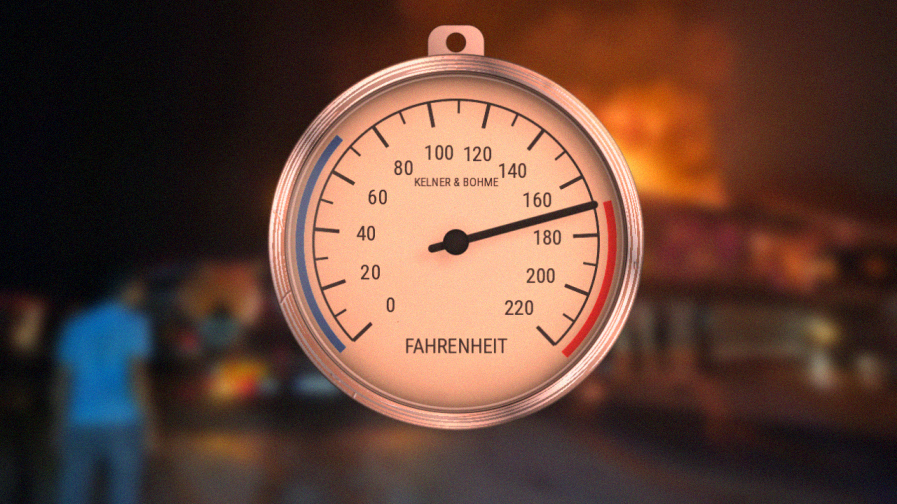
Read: 170; °F
